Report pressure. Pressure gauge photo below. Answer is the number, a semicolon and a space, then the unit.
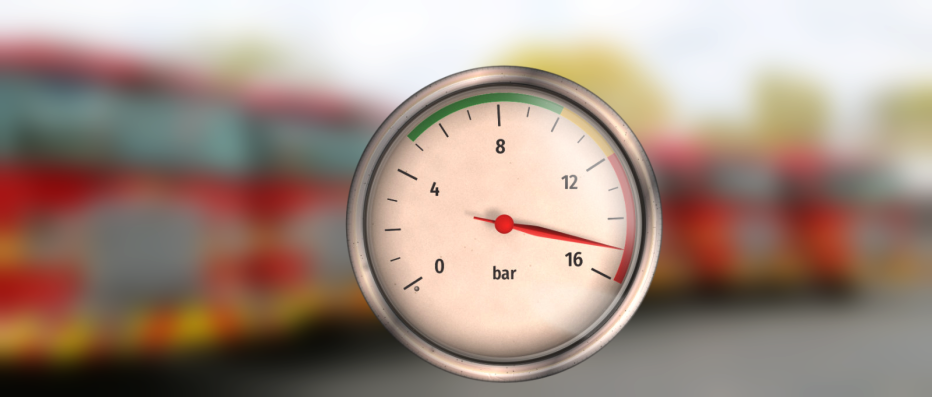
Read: 15; bar
